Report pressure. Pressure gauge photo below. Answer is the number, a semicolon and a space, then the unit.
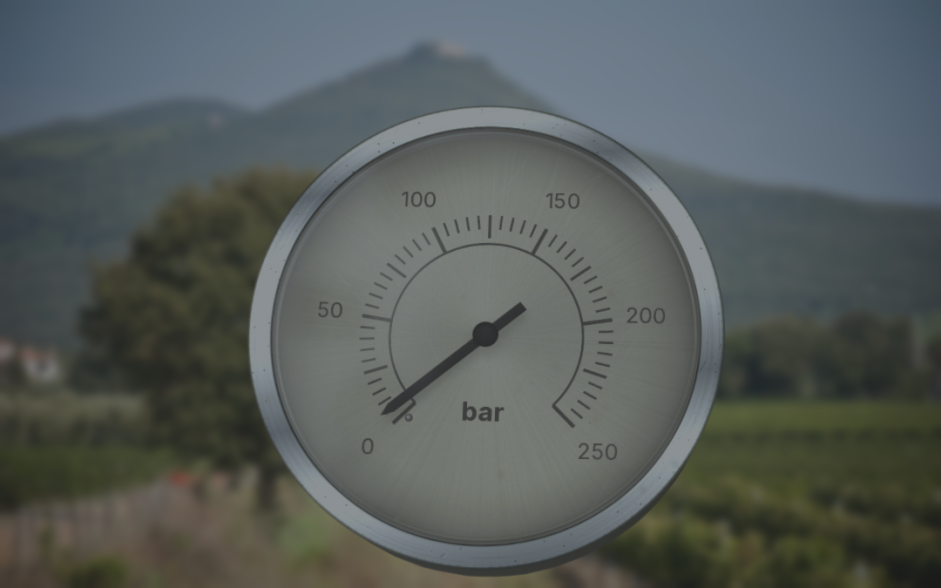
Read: 5; bar
